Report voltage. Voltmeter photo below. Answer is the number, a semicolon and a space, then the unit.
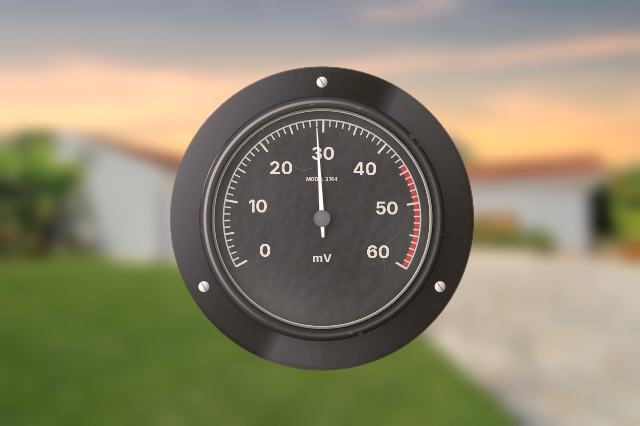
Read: 29; mV
